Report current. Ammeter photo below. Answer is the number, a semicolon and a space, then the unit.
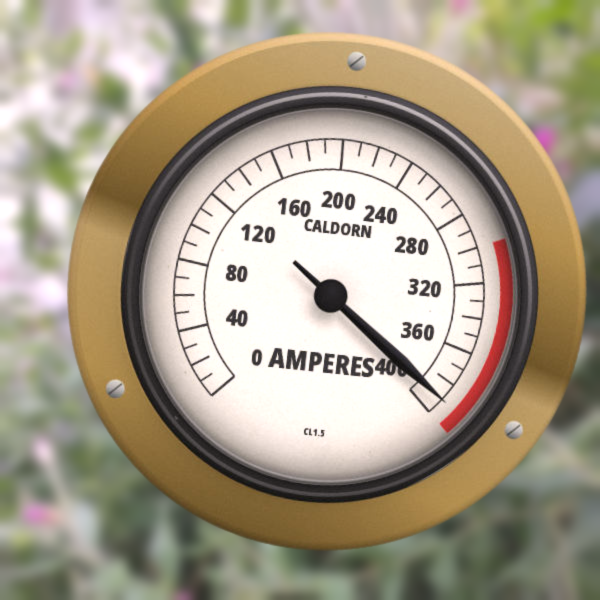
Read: 390; A
